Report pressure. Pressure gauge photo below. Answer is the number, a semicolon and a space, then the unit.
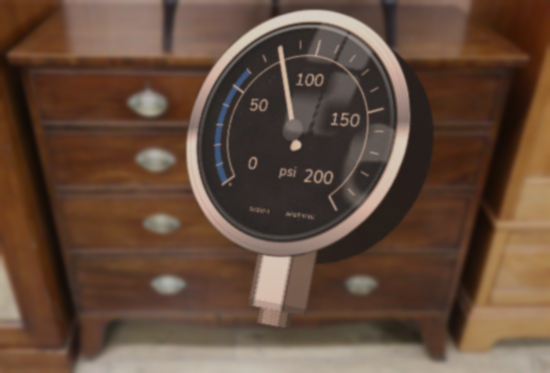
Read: 80; psi
